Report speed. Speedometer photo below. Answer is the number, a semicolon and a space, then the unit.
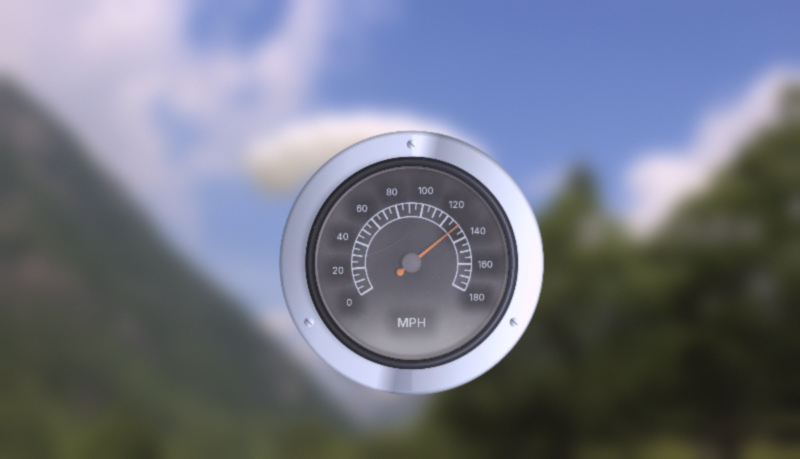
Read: 130; mph
